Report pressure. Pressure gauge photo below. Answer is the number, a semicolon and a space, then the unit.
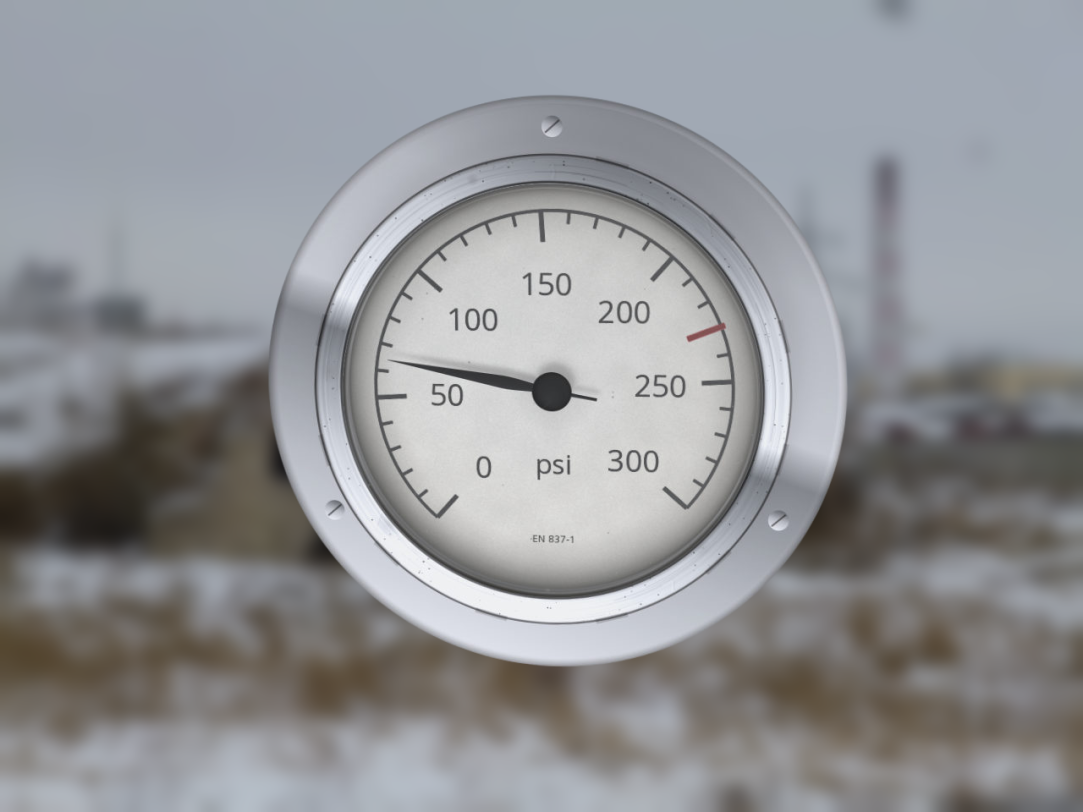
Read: 65; psi
